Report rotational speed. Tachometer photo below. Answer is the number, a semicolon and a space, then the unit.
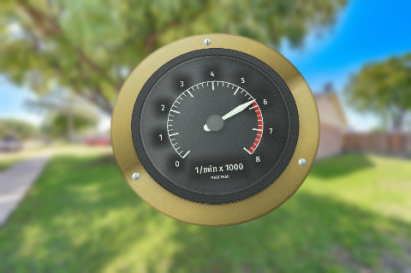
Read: 5800; rpm
